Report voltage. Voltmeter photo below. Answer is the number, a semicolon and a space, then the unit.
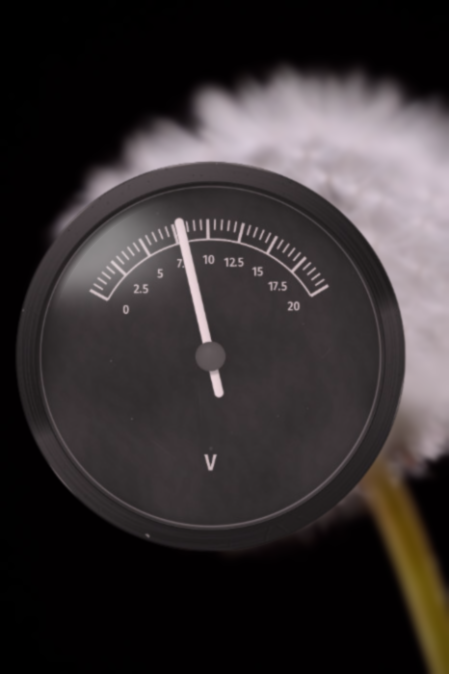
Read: 8; V
